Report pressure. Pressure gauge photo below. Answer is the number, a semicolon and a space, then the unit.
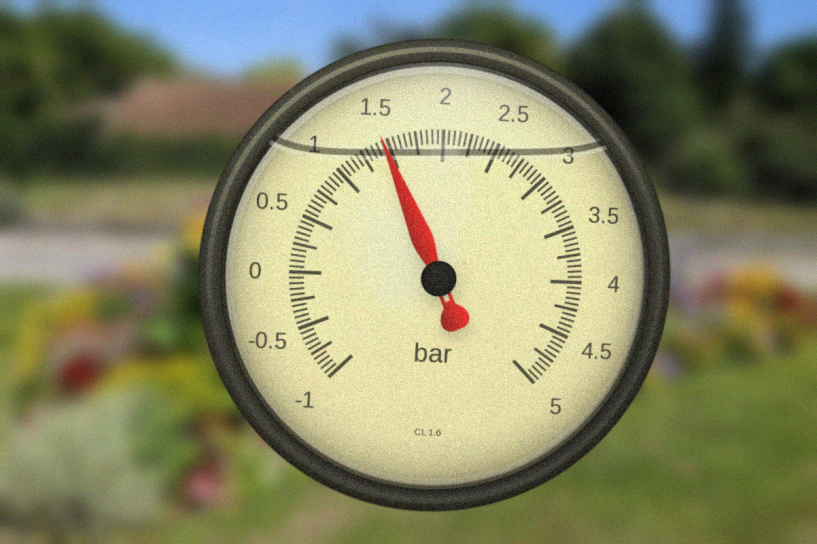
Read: 1.45; bar
